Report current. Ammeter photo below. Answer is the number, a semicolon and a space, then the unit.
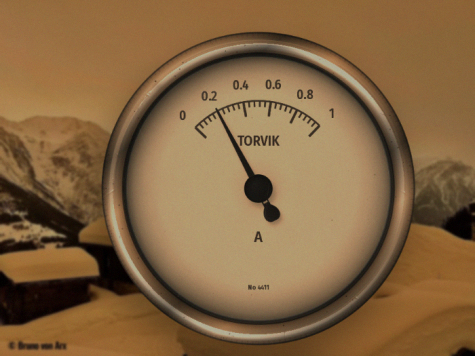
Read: 0.2; A
